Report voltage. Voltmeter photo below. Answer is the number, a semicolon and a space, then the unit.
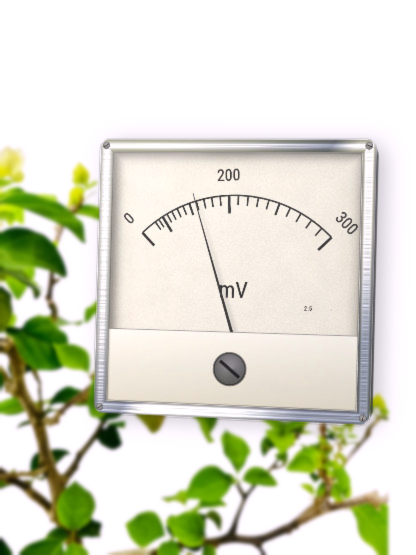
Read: 160; mV
